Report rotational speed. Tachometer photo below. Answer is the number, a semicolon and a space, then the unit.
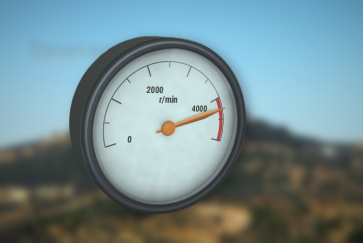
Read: 4250; rpm
